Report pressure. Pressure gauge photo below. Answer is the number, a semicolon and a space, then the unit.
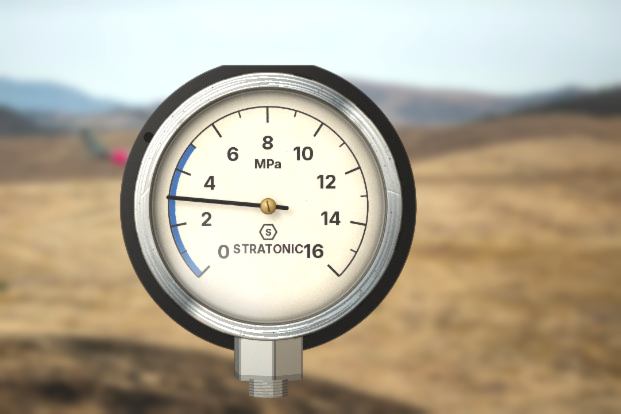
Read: 3; MPa
